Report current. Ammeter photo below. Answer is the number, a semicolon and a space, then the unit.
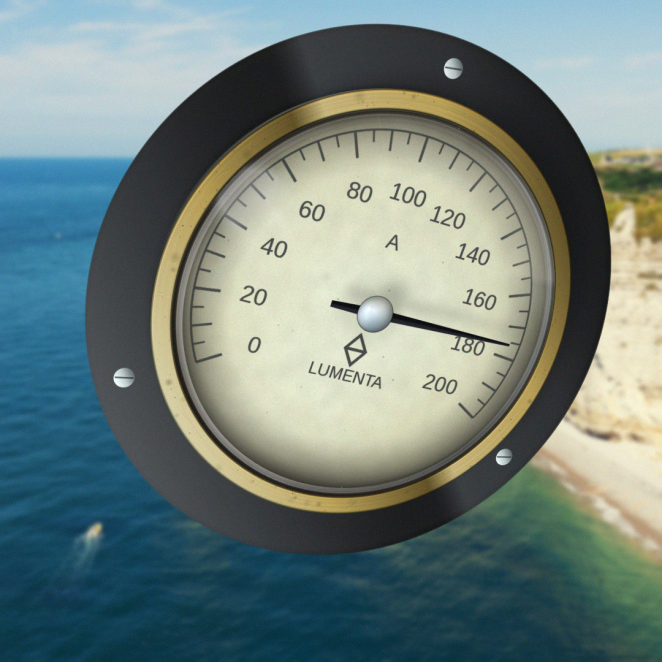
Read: 175; A
